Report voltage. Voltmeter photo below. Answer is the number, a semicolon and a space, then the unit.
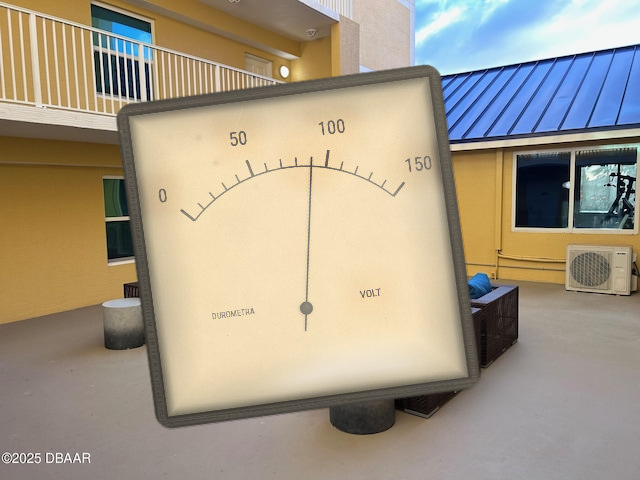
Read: 90; V
